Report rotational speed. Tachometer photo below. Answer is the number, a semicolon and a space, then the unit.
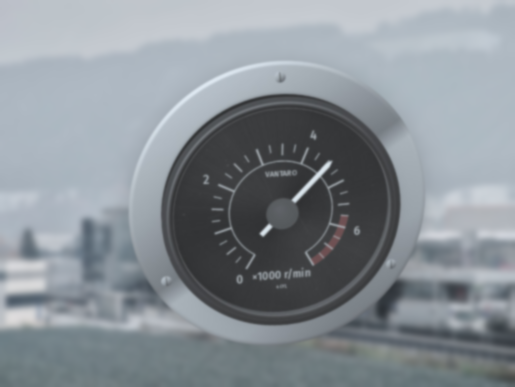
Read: 4500; rpm
